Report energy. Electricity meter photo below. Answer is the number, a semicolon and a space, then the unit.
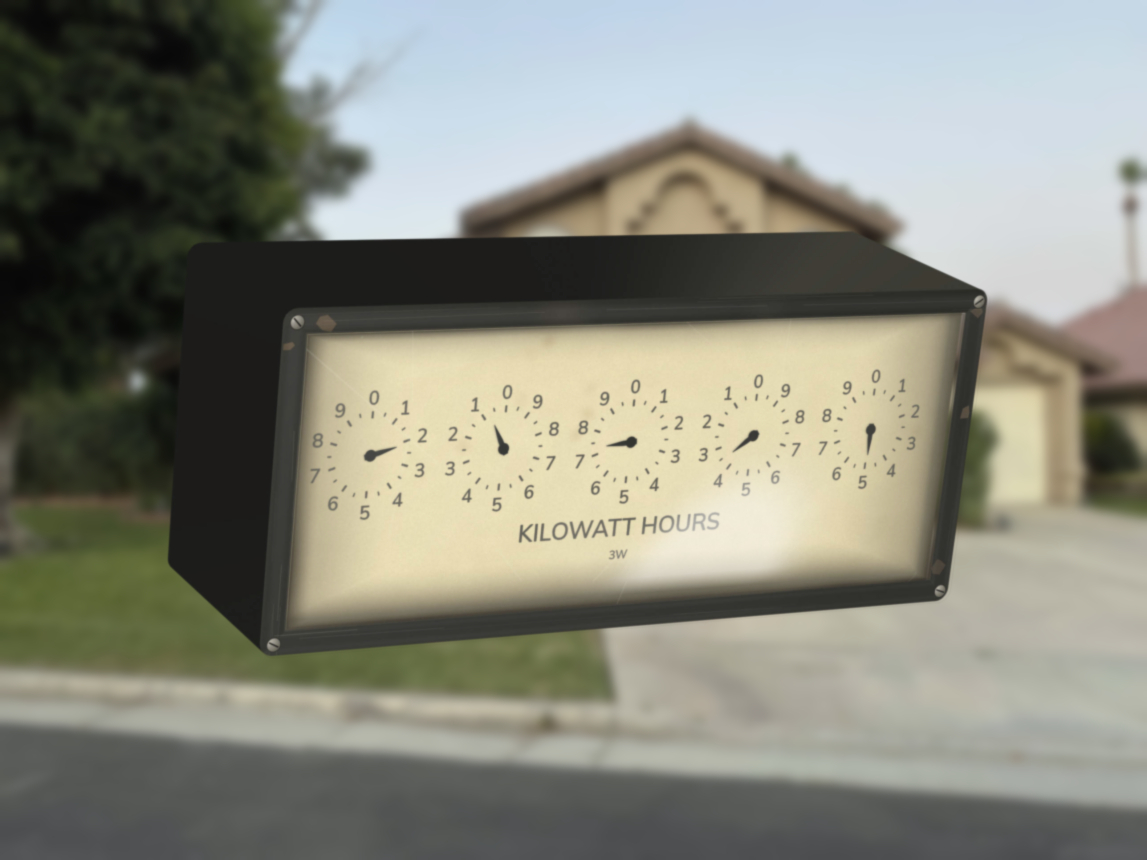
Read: 20735; kWh
